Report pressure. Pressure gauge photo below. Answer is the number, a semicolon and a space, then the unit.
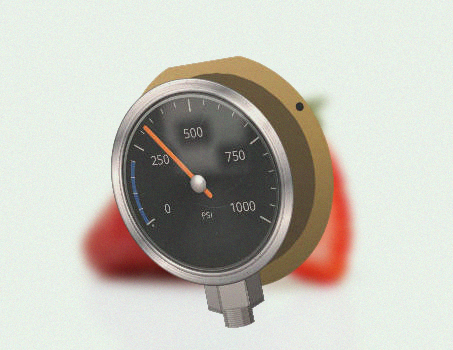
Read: 325; psi
